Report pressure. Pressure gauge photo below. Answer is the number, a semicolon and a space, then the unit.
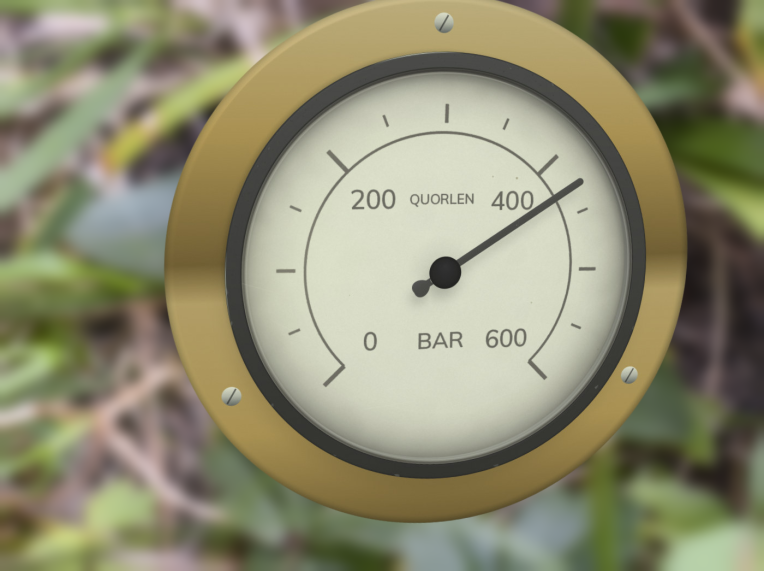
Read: 425; bar
